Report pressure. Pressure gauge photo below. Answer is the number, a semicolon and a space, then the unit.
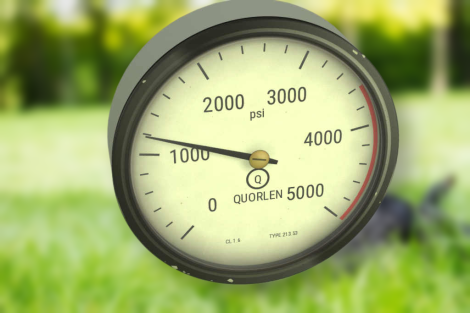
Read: 1200; psi
